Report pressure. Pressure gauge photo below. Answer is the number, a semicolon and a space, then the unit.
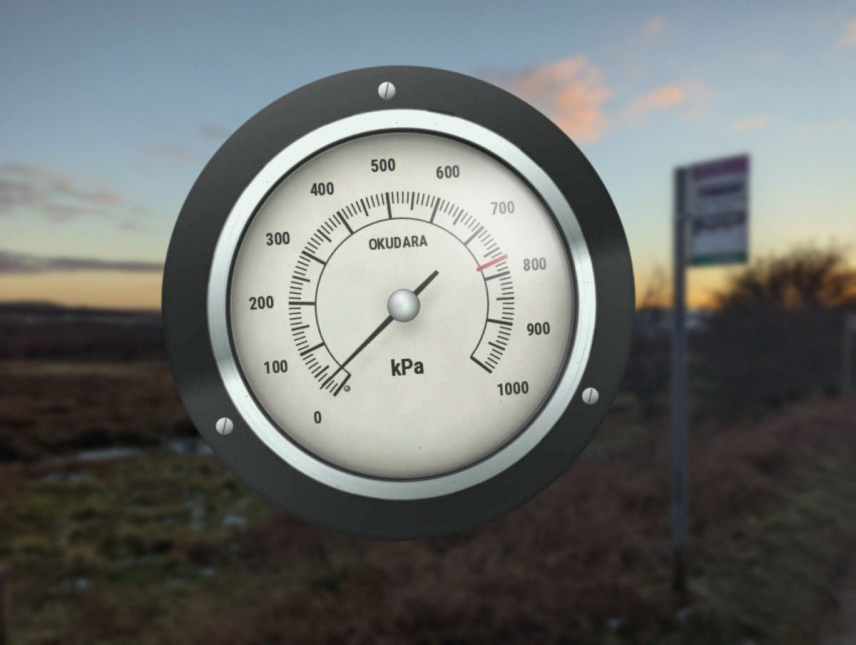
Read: 30; kPa
